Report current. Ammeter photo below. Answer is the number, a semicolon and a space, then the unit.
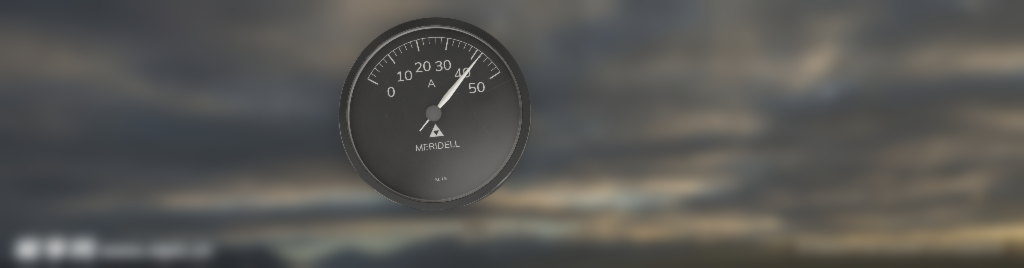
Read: 42; A
